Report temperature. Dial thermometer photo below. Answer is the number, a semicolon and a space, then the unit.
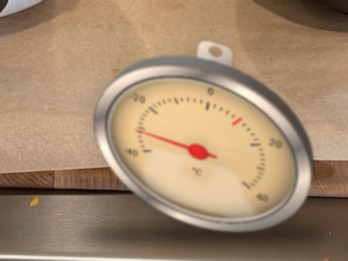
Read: -30; °C
